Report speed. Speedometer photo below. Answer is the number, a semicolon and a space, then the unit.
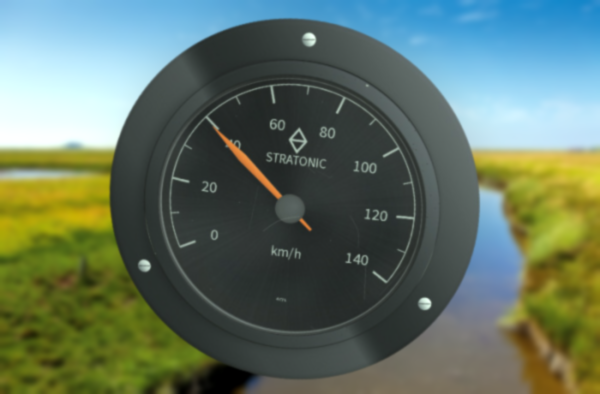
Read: 40; km/h
